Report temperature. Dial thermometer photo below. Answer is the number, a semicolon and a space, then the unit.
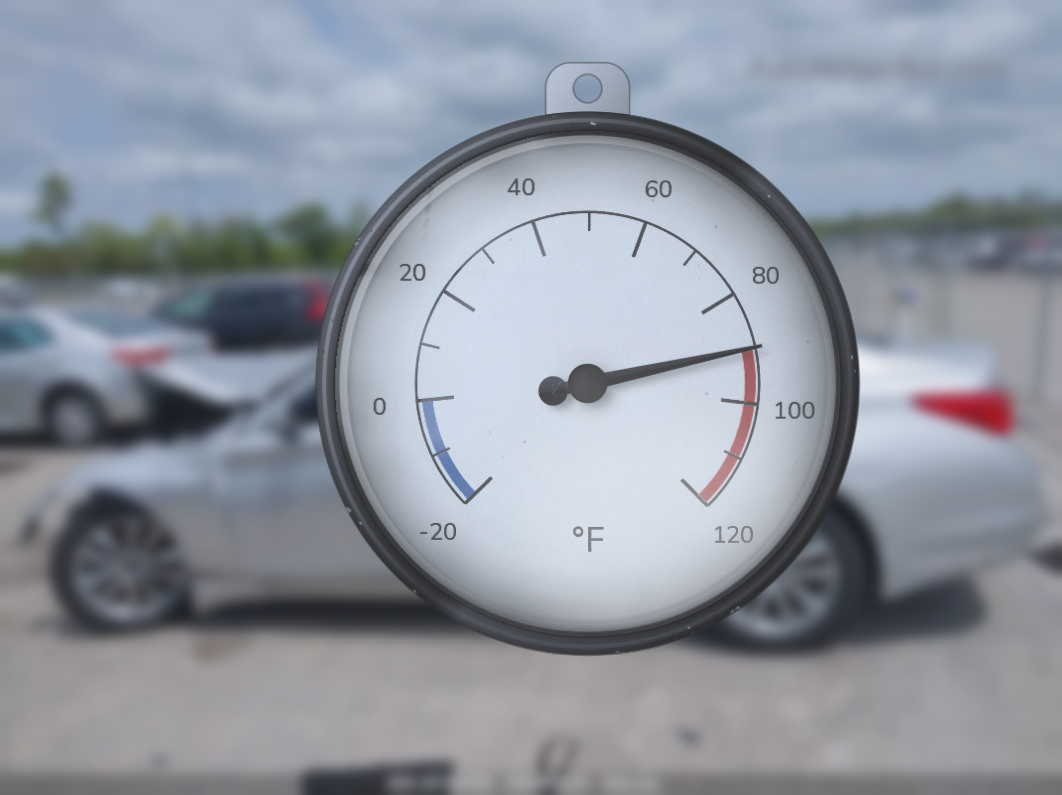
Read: 90; °F
